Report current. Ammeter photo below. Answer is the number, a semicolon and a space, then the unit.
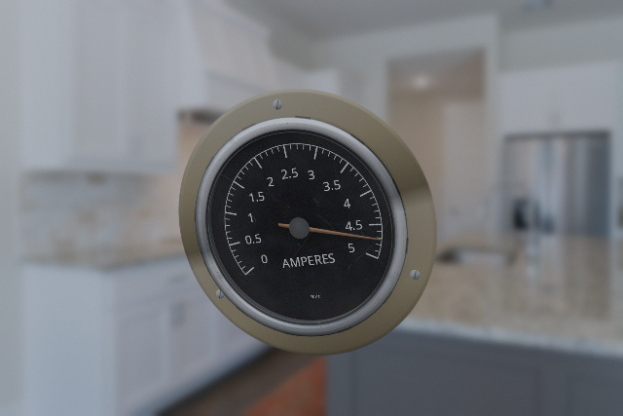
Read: 4.7; A
